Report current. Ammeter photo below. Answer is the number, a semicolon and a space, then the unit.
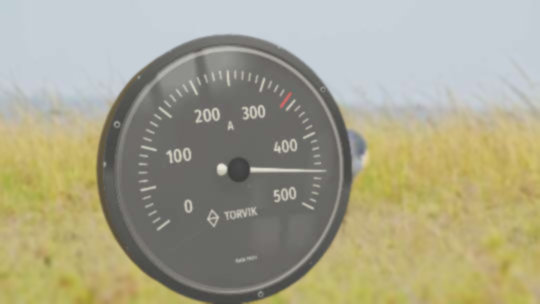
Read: 450; A
